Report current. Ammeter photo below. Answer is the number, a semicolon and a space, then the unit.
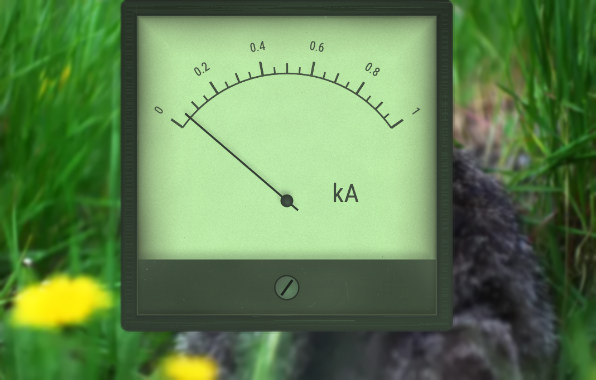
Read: 0.05; kA
